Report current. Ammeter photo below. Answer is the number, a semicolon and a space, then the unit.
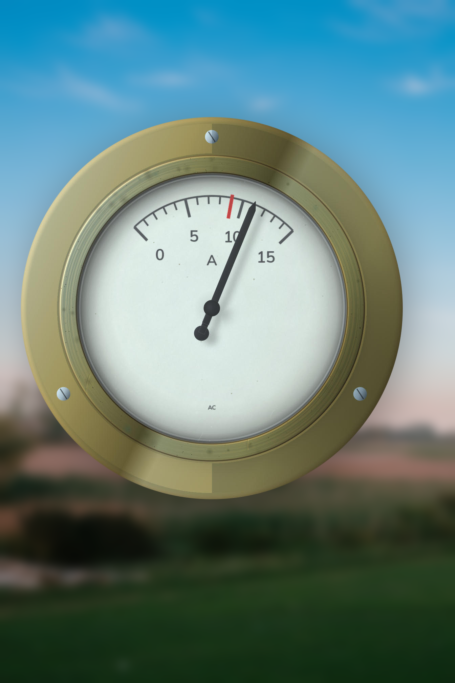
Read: 11; A
